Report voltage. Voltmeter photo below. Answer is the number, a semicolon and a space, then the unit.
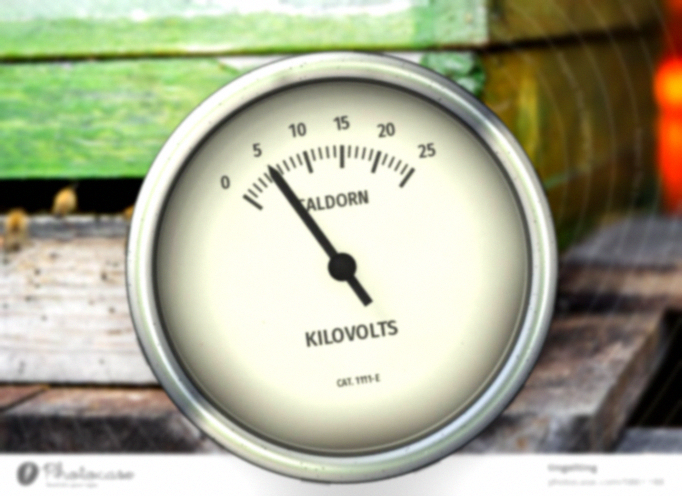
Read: 5; kV
